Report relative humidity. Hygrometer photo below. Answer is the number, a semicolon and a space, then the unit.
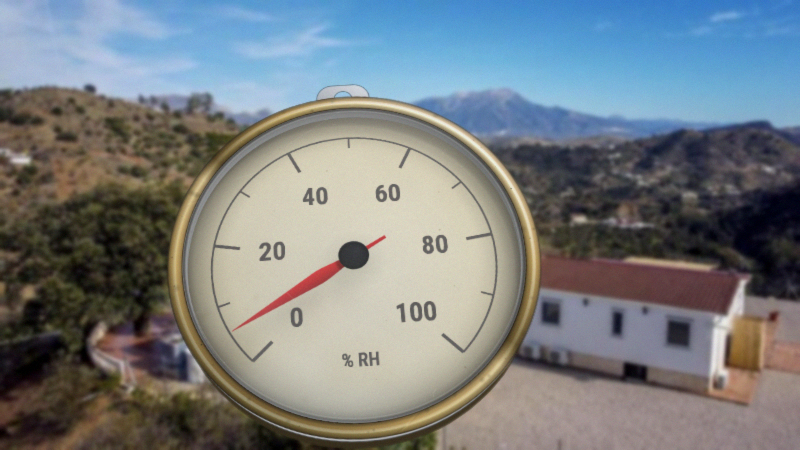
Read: 5; %
